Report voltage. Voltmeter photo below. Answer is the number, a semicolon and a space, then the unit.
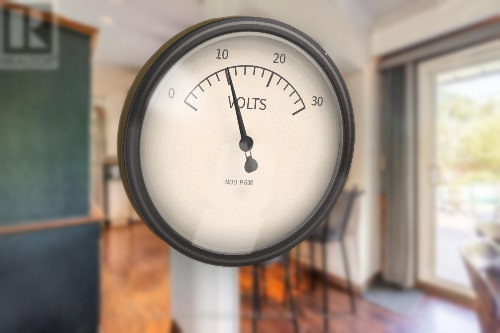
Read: 10; V
